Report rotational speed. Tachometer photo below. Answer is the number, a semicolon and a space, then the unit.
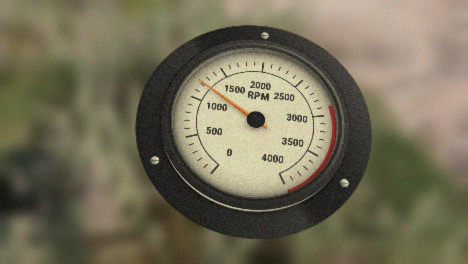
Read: 1200; rpm
